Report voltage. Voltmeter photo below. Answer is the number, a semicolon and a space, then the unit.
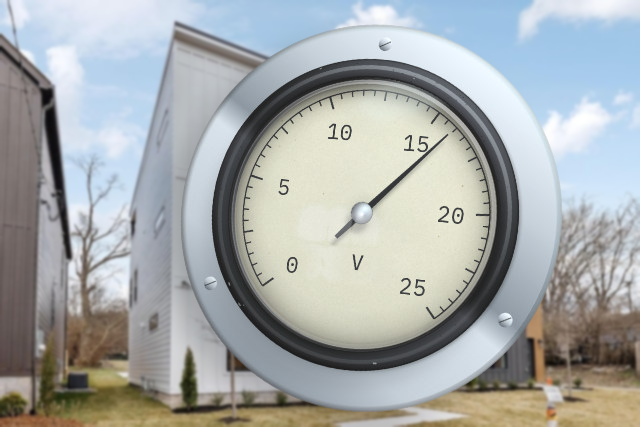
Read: 16; V
